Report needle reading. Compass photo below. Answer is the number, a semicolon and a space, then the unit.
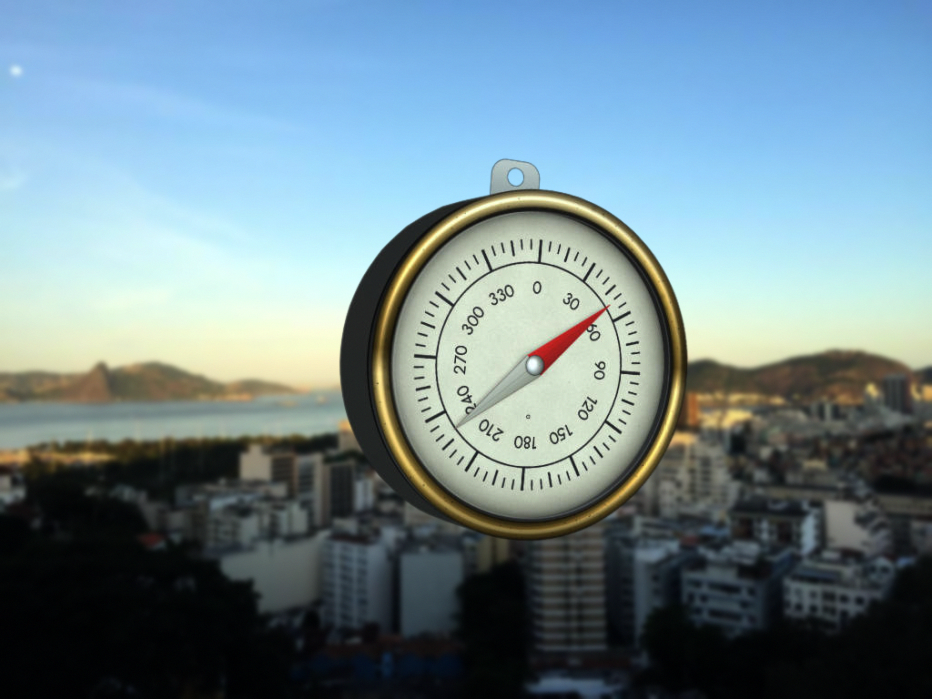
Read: 50; °
